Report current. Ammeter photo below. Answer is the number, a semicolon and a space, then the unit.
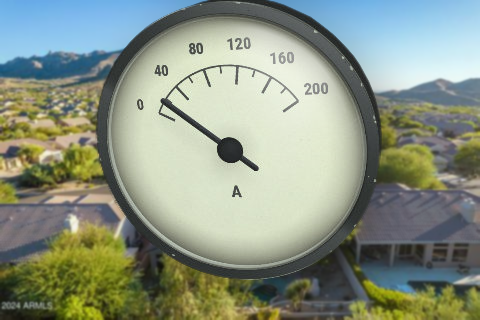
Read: 20; A
